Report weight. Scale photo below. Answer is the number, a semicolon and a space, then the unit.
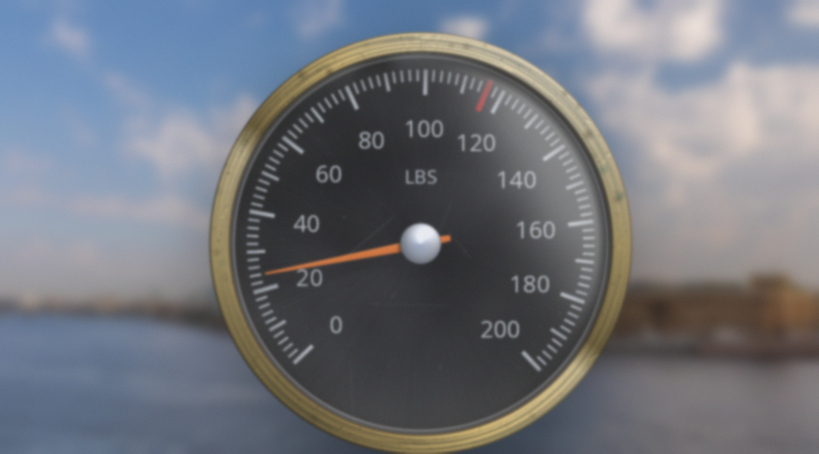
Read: 24; lb
